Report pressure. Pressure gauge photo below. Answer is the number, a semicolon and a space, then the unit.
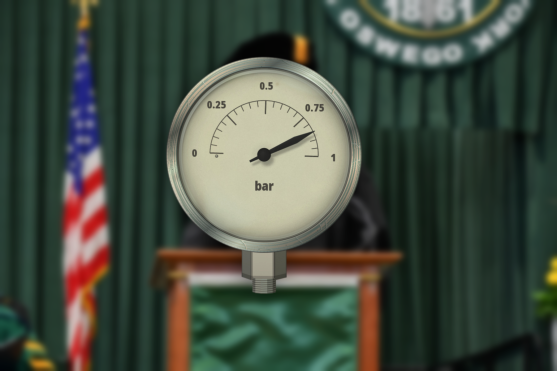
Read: 0.85; bar
